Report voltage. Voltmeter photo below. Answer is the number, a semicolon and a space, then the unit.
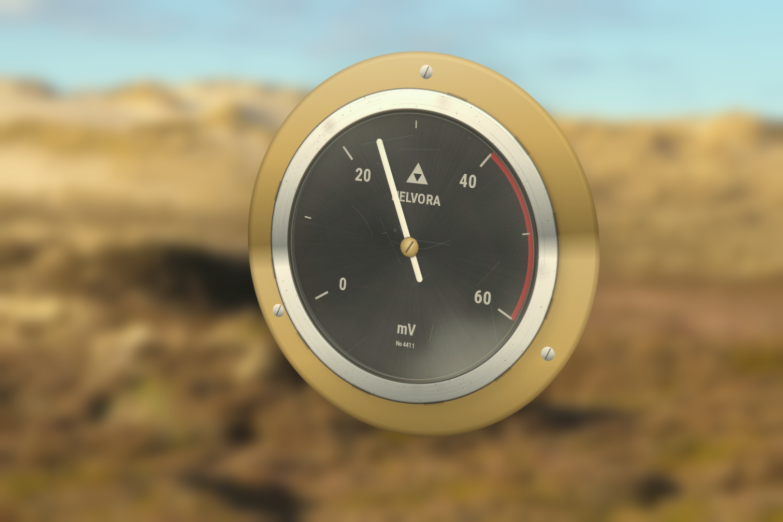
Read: 25; mV
